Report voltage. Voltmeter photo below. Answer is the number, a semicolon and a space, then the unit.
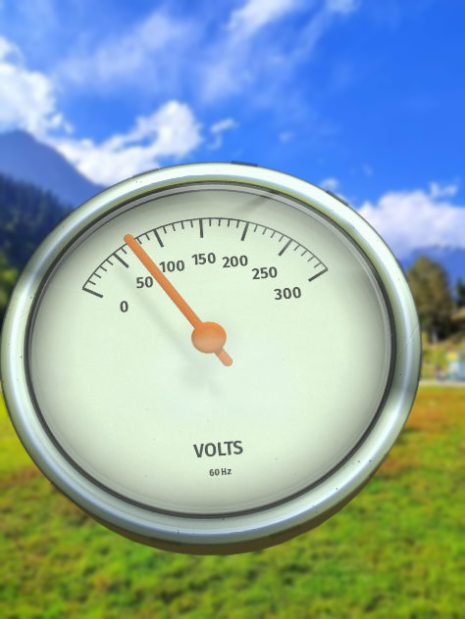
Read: 70; V
